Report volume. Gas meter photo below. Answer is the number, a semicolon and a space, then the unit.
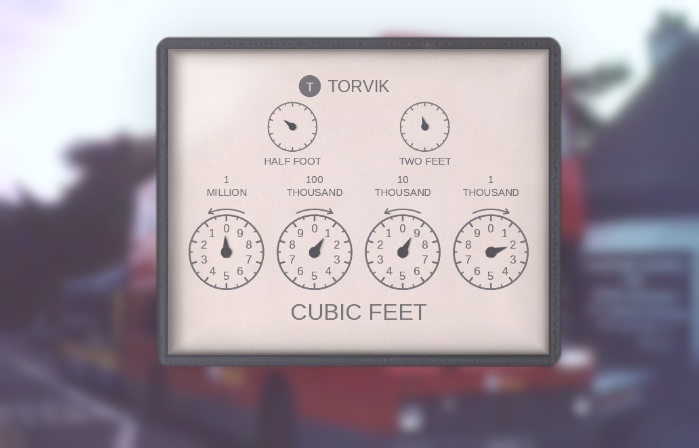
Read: 9200; ft³
